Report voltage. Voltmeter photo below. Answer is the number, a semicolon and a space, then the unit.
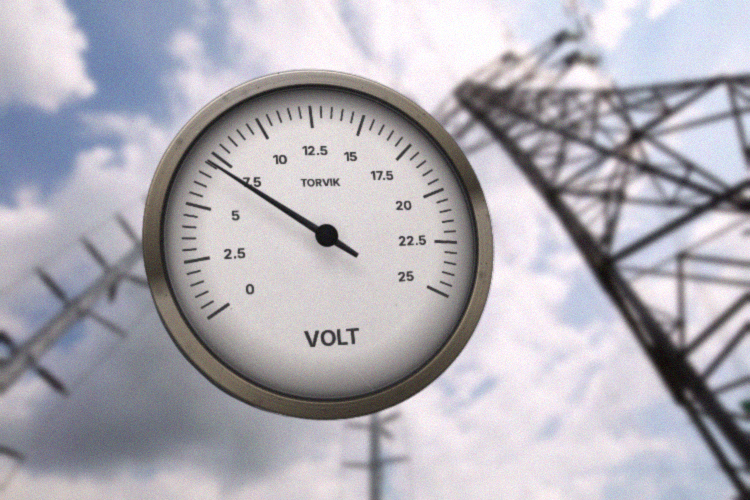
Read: 7; V
